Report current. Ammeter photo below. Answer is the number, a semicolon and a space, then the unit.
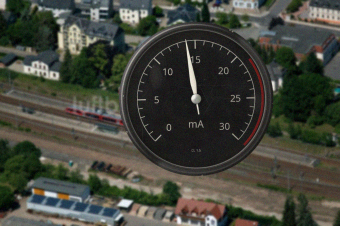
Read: 14; mA
